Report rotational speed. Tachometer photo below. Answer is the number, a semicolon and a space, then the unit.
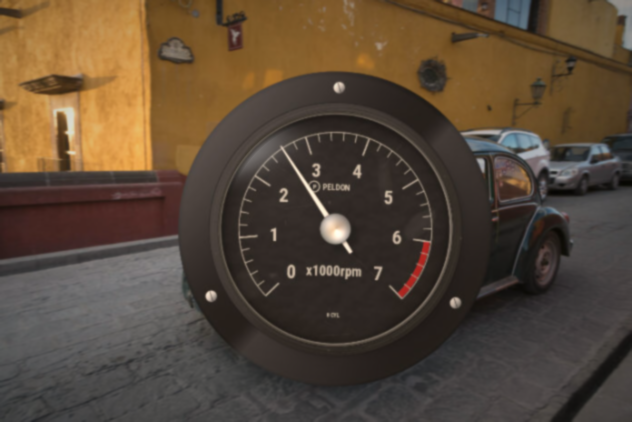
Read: 2600; rpm
